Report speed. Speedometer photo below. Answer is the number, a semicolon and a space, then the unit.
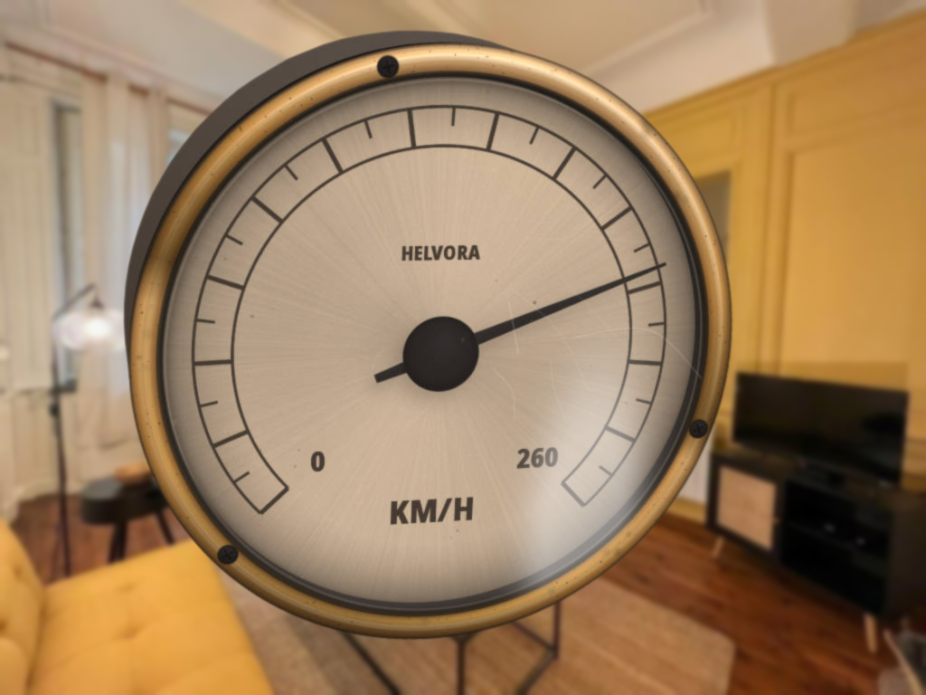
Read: 195; km/h
